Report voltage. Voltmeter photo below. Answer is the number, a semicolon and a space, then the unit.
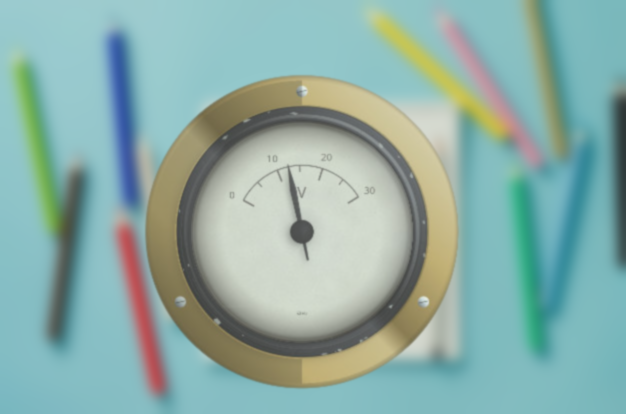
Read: 12.5; V
